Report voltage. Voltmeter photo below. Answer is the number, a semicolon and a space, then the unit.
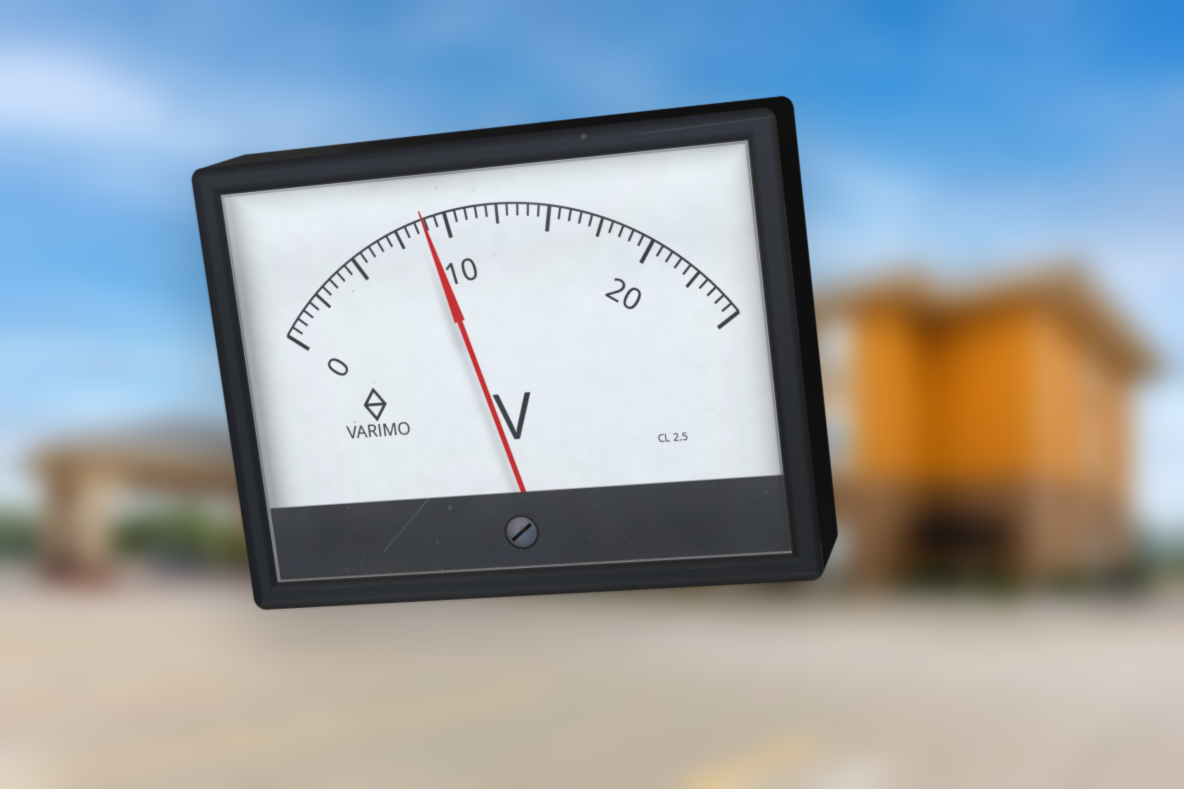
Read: 9; V
